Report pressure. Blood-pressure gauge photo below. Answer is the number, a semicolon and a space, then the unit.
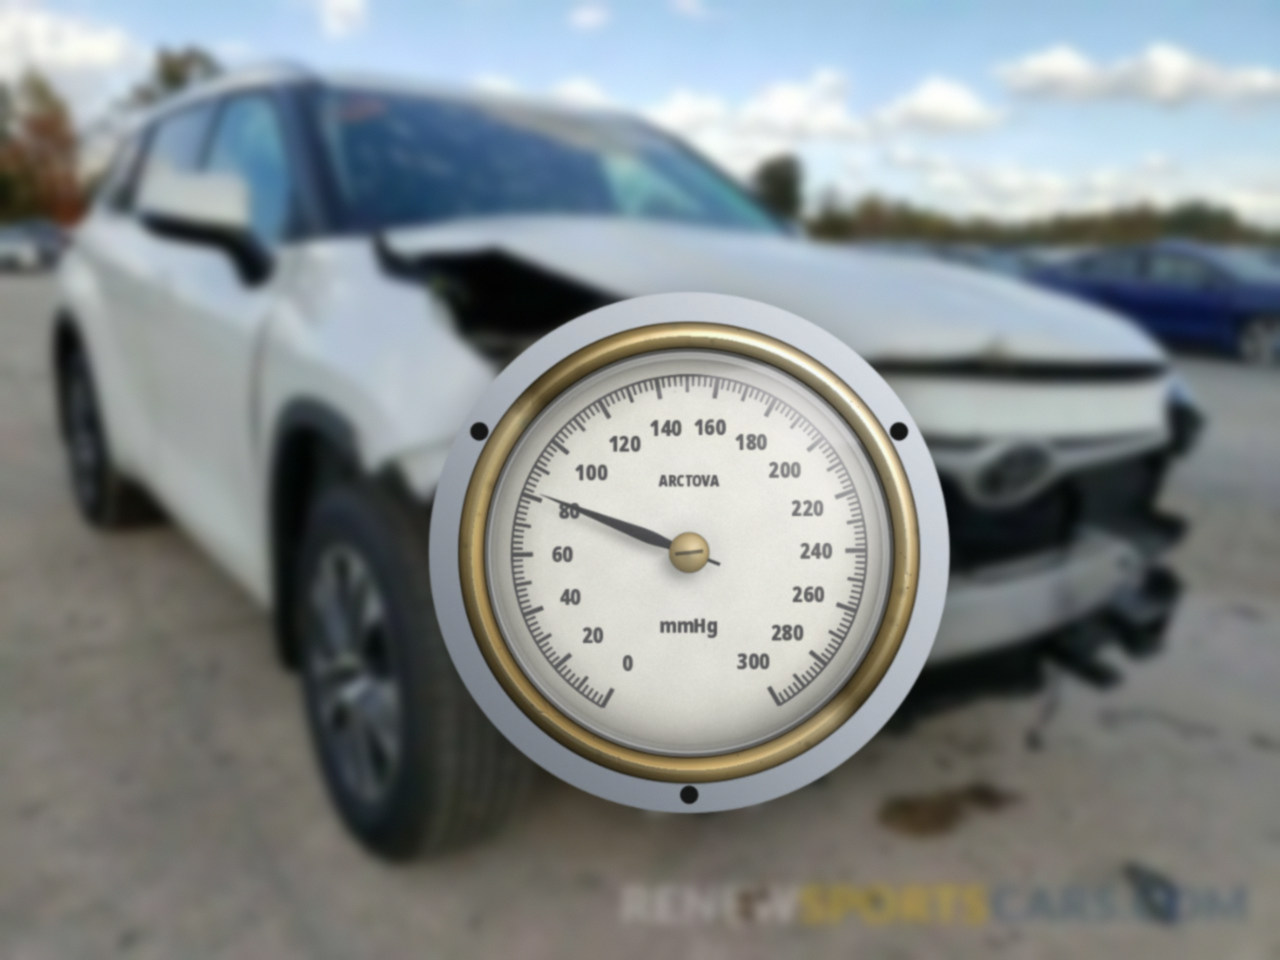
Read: 82; mmHg
